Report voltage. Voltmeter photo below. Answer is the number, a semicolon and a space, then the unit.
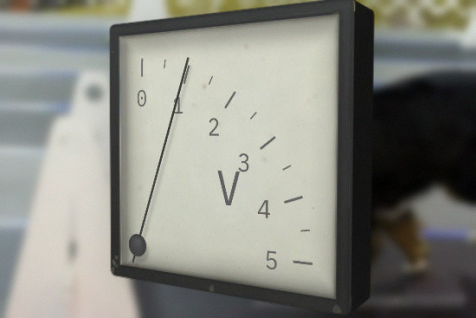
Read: 1; V
